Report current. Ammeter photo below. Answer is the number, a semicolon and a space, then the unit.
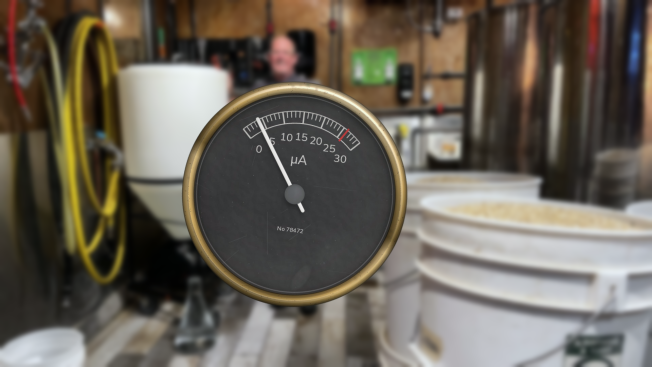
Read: 4; µA
